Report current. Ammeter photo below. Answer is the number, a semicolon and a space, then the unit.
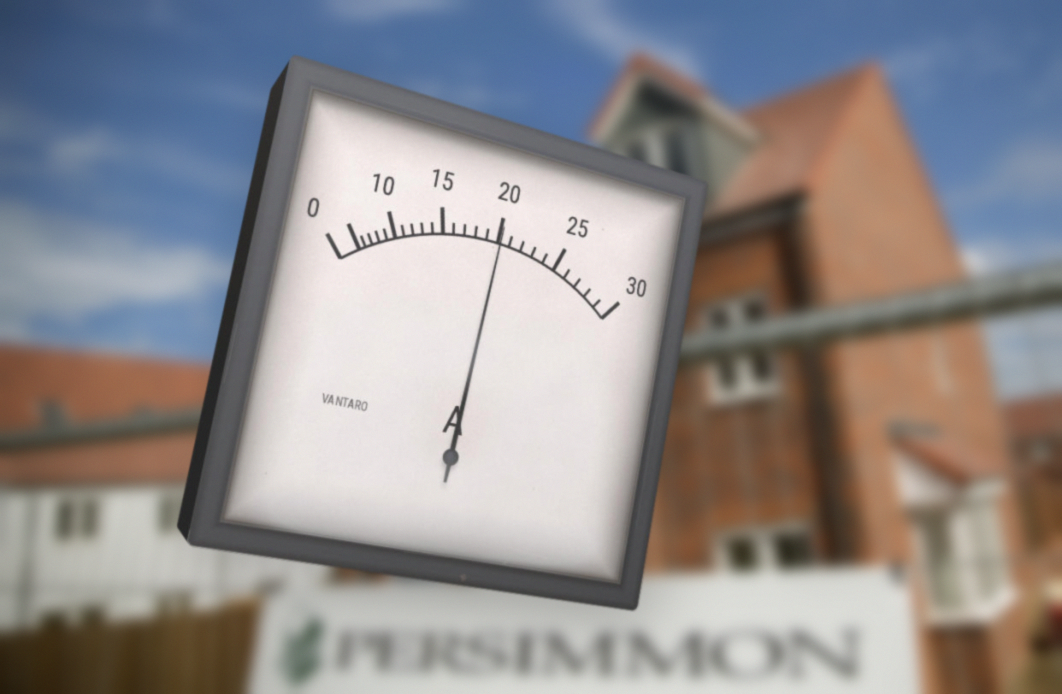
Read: 20; A
